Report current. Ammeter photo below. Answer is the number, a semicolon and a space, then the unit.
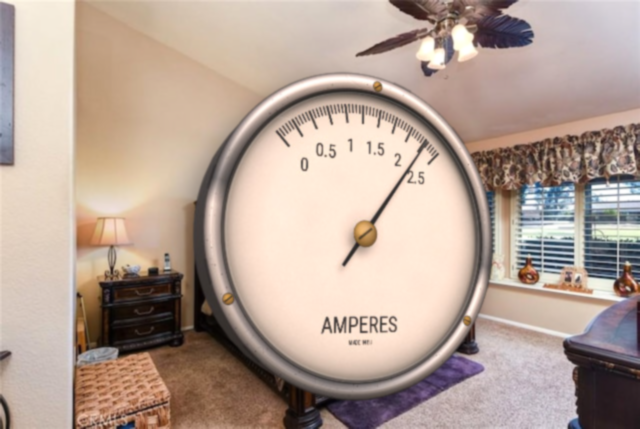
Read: 2.25; A
